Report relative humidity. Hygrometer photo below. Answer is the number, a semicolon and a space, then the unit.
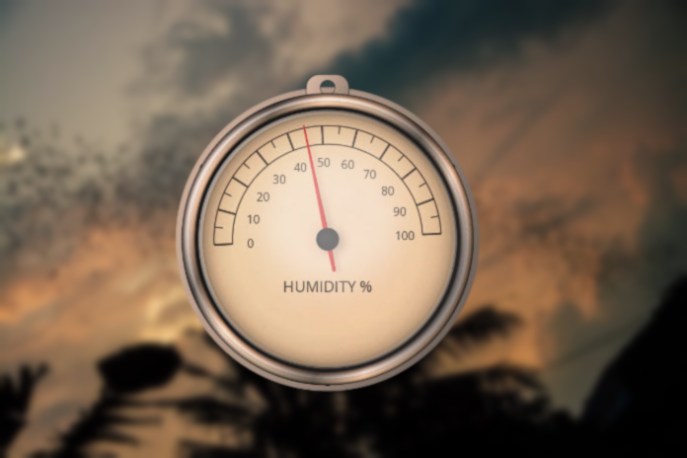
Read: 45; %
